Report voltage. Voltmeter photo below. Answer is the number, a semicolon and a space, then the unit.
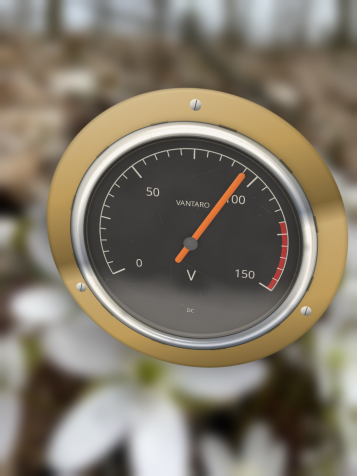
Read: 95; V
